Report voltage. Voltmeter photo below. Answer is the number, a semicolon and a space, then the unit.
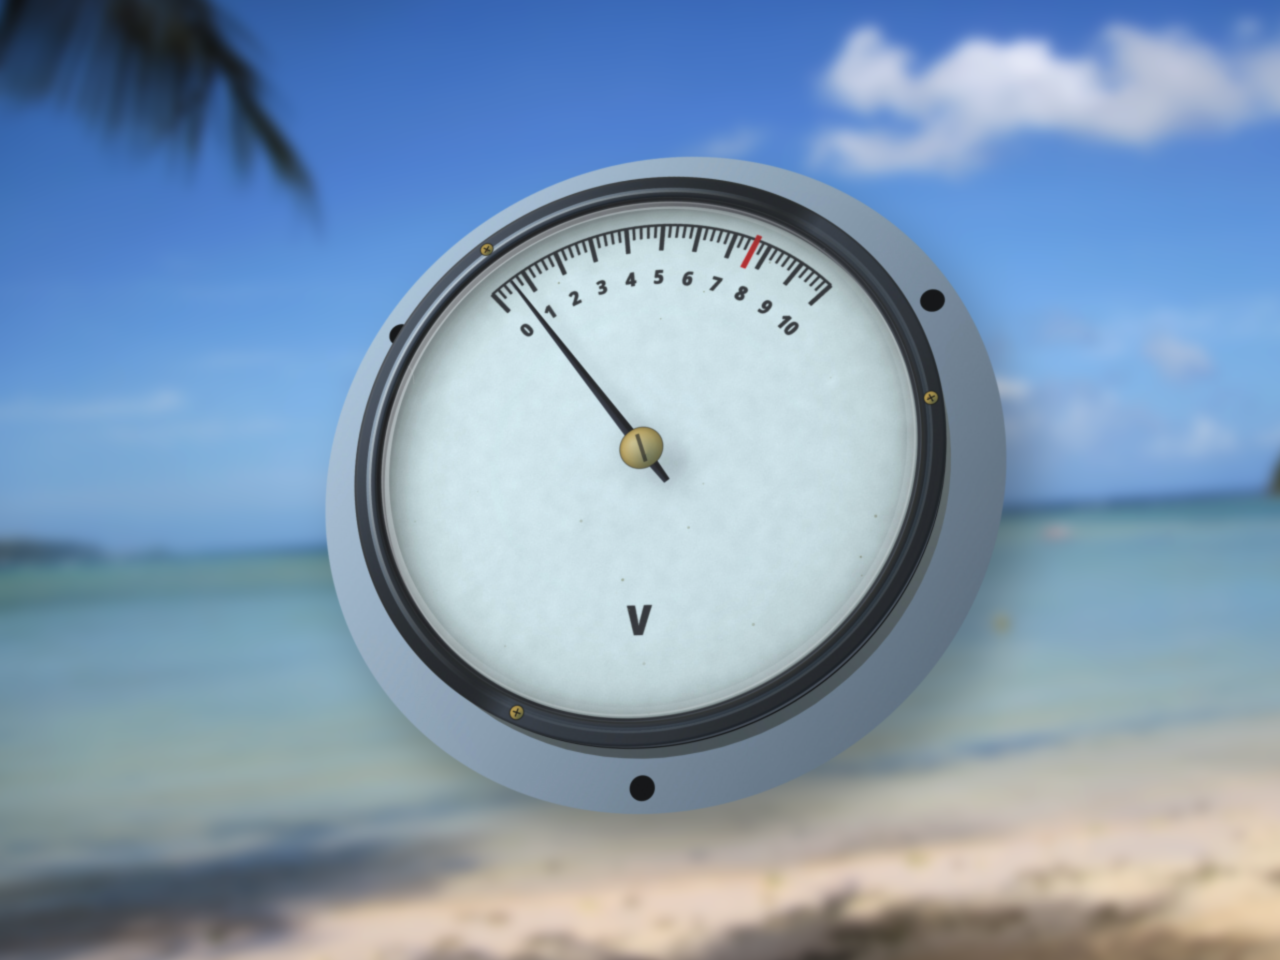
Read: 0.6; V
